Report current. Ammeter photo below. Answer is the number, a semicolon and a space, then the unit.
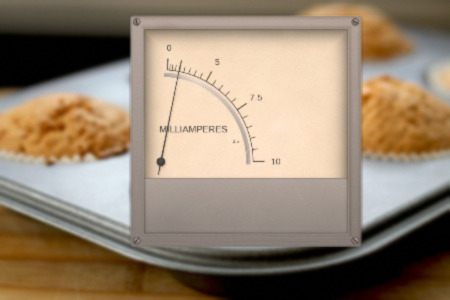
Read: 2.5; mA
